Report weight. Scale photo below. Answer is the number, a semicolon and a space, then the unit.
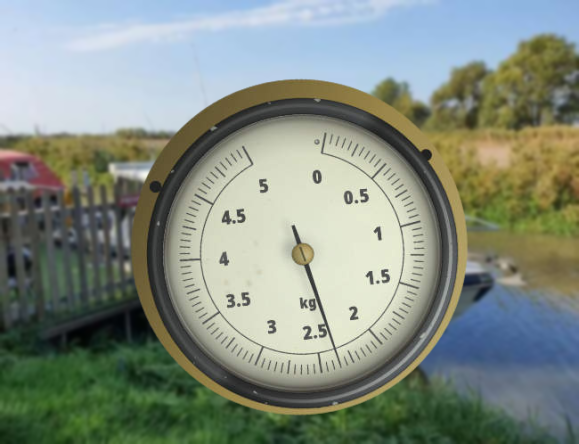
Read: 2.35; kg
